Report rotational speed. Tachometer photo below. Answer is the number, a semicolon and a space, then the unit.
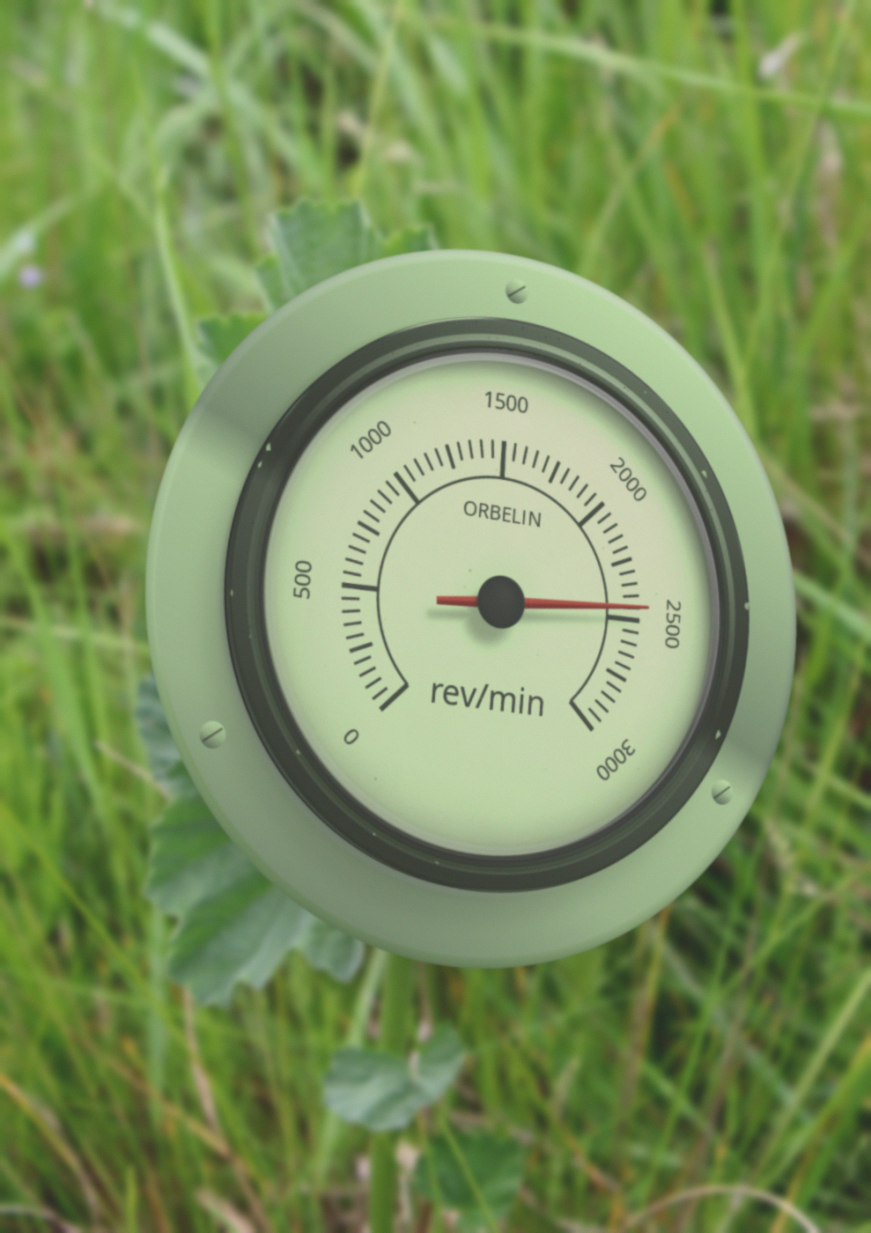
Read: 2450; rpm
